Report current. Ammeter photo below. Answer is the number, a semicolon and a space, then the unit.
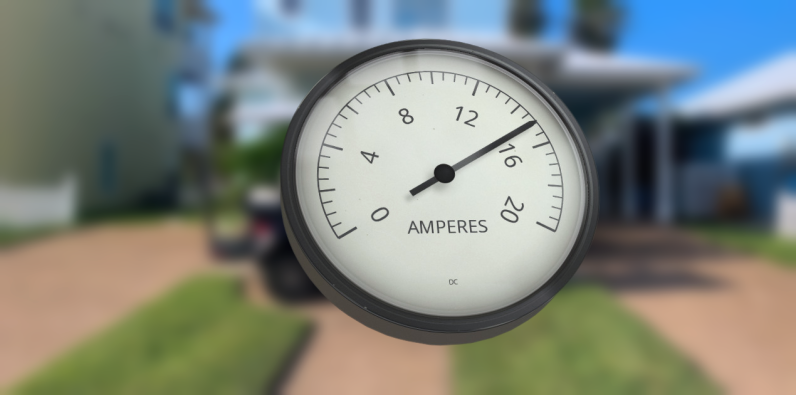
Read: 15; A
